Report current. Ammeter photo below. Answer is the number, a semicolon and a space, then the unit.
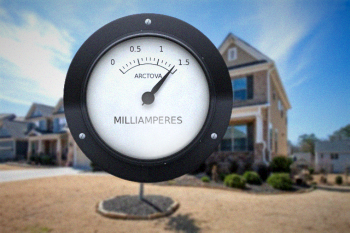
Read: 1.4; mA
